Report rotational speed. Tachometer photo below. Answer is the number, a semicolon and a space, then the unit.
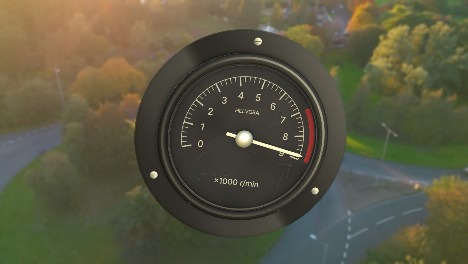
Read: 8800; rpm
